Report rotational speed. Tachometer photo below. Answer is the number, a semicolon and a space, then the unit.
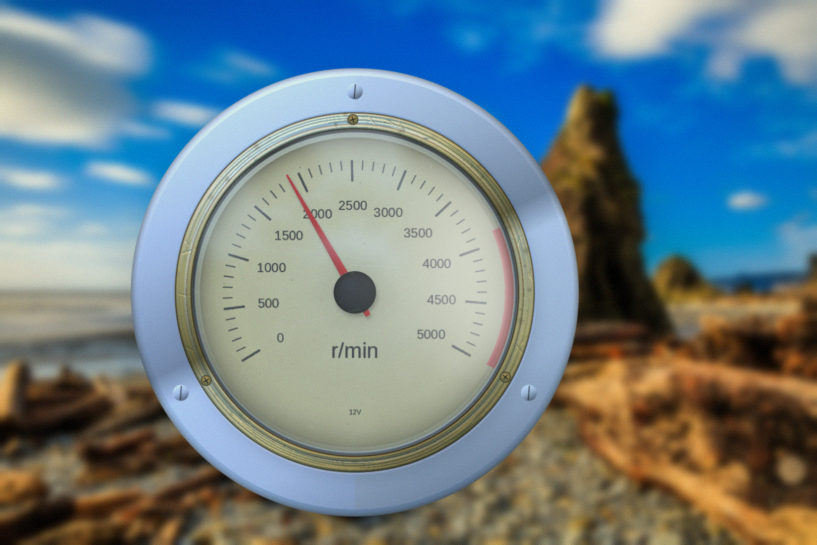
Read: 1900; rpm
